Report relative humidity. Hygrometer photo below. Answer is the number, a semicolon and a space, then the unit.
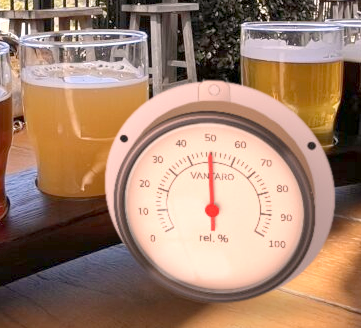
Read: 50; %
